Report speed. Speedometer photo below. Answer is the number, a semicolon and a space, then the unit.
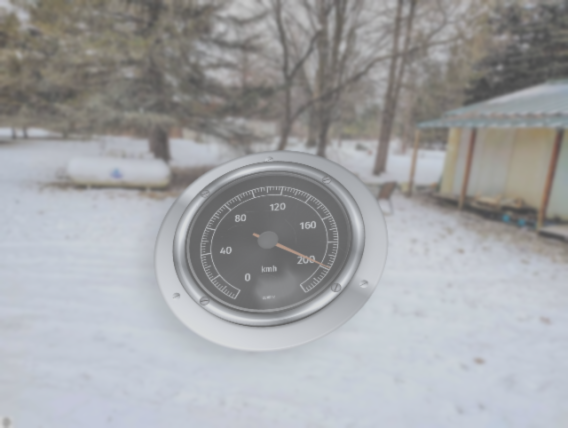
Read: 200; km/h
